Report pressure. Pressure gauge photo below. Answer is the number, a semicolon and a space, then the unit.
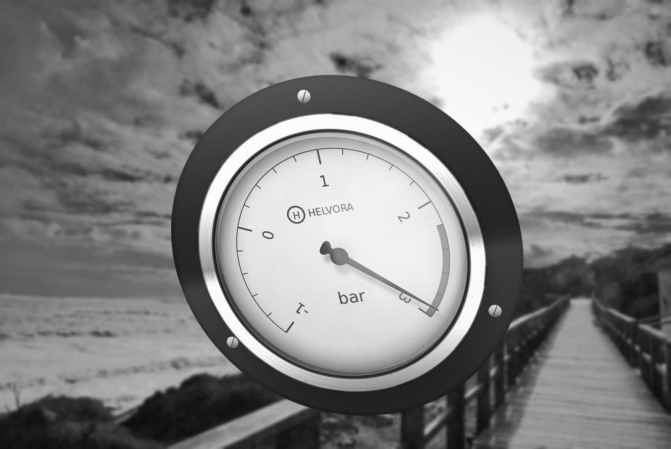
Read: 2.9; bar
